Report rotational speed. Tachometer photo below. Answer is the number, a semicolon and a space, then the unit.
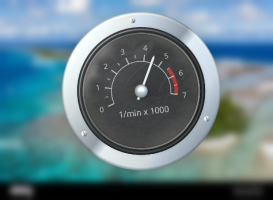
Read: 4500; rpm
